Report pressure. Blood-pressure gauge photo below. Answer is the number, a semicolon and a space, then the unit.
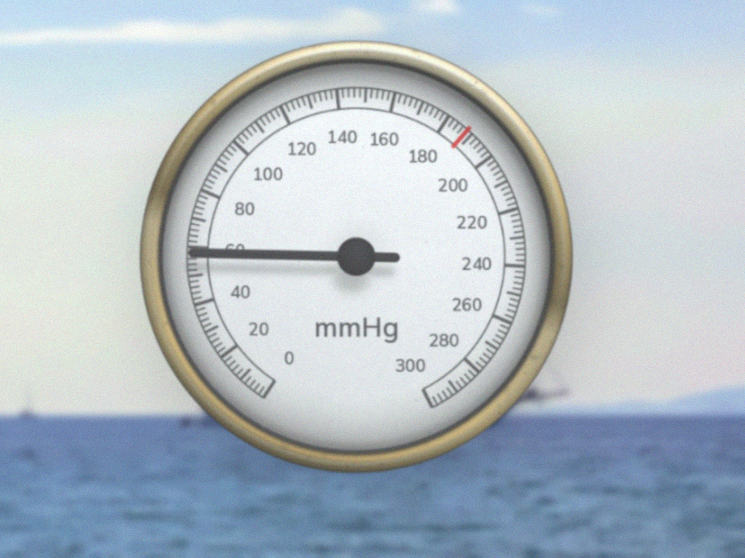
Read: 58; mmHg
